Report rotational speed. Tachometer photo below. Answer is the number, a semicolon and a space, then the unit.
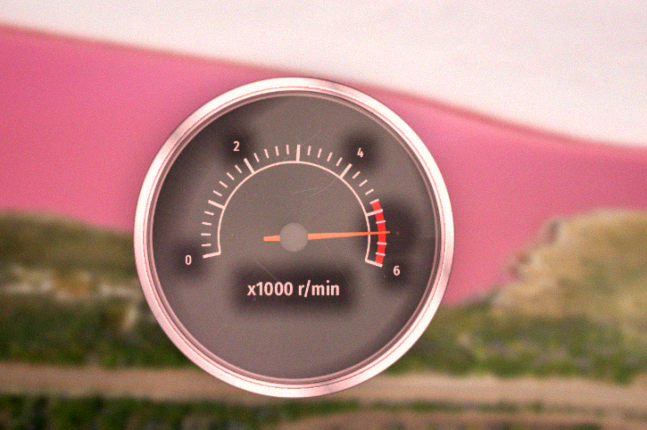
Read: 5400; rpm
